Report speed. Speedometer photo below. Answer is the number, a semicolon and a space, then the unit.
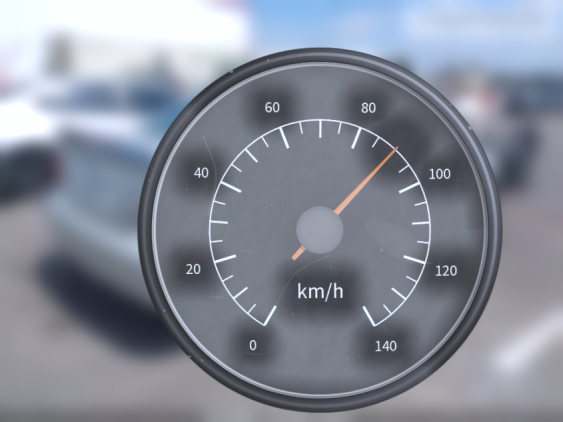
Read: 90; km/h
